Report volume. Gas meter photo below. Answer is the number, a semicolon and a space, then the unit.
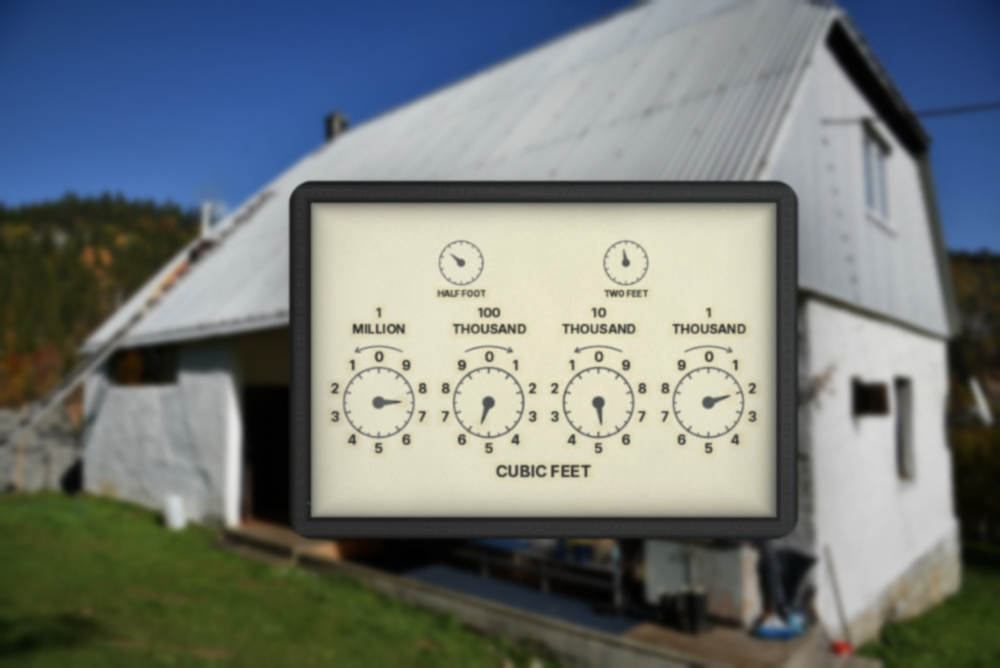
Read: 755200; ft³
